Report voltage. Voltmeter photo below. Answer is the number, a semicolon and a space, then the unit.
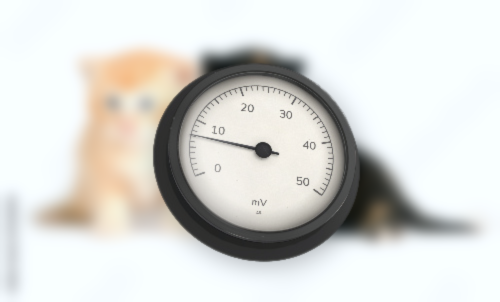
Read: 7; mV
